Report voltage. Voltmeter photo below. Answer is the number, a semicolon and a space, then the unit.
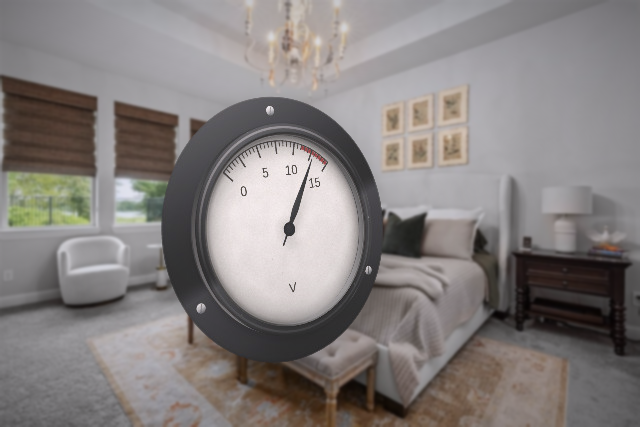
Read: 12.5; V
